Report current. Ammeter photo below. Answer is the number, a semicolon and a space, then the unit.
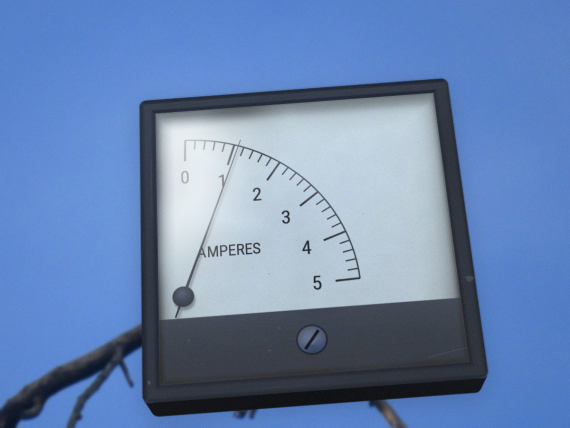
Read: 1.1; A
